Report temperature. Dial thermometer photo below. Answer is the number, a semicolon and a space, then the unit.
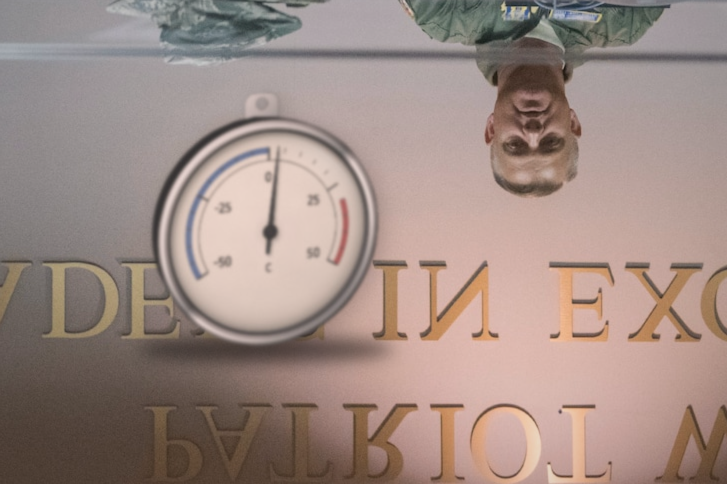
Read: 2.5; °C
